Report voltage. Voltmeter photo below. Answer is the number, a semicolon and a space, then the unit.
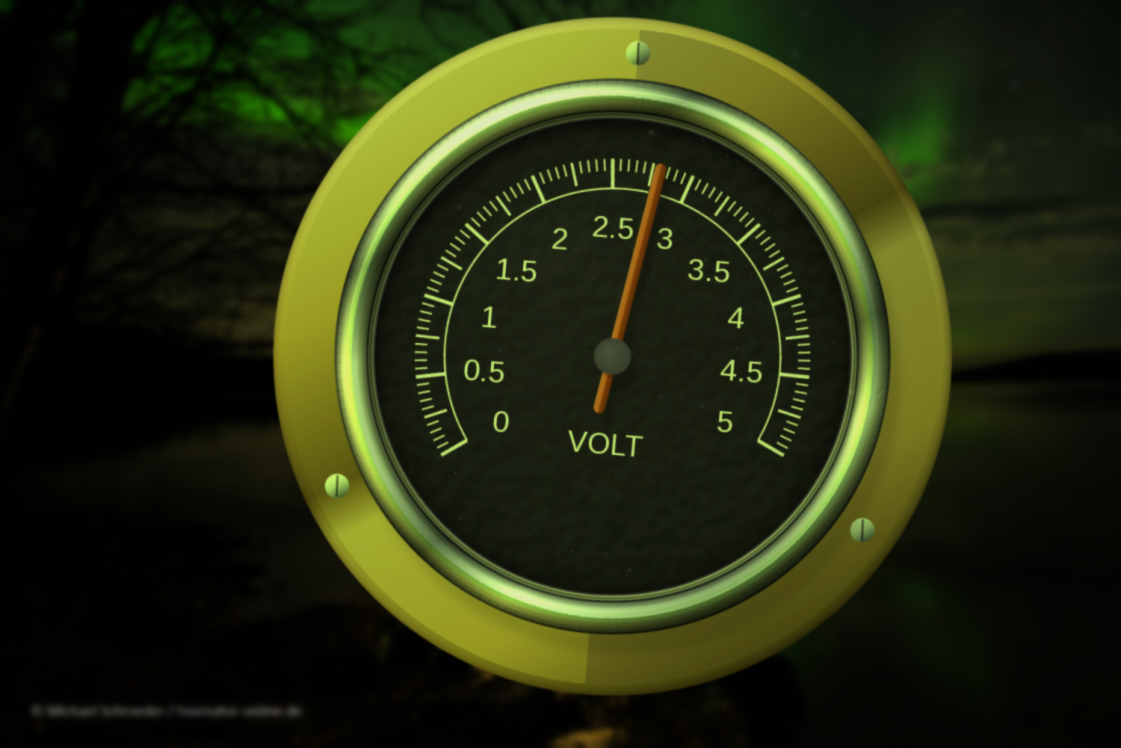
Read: 2.8; V
